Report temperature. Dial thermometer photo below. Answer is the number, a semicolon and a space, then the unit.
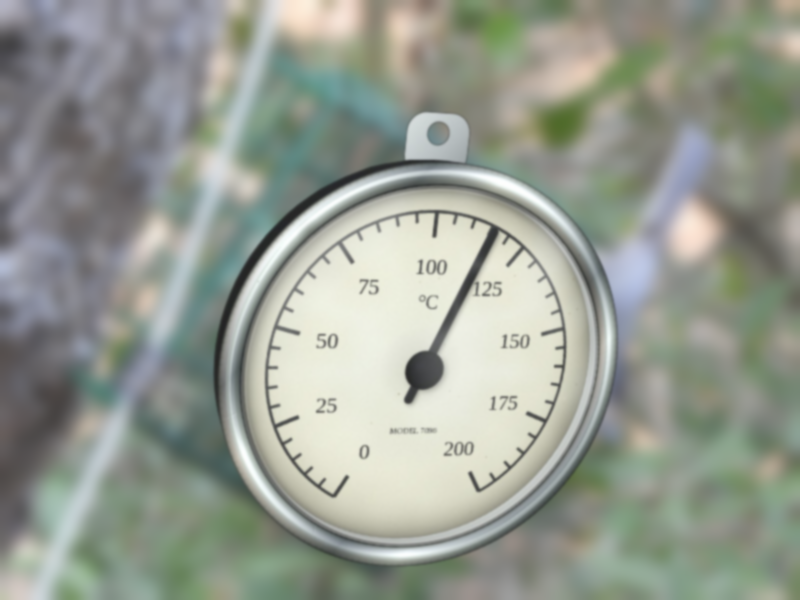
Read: 115; °C
